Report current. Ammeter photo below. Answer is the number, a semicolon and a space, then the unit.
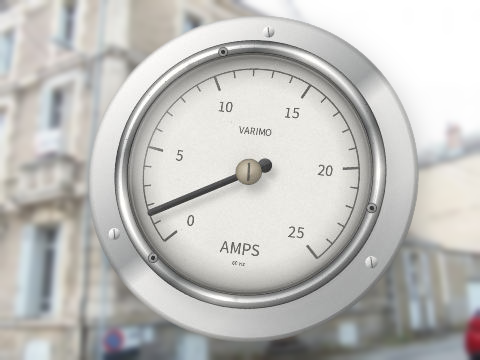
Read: 1.5; A
